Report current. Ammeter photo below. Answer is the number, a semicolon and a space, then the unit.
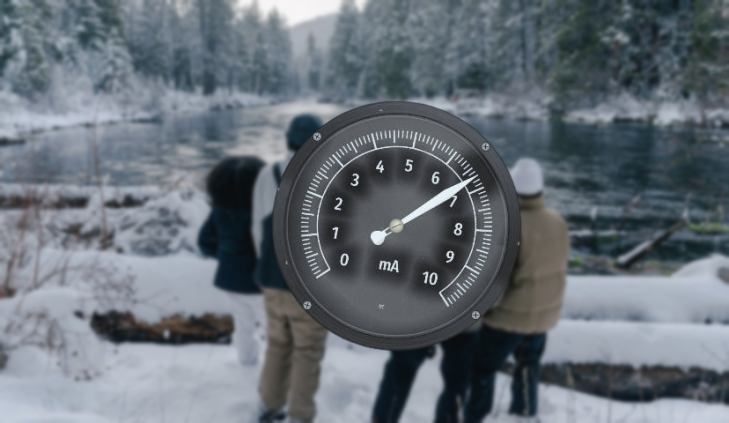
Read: 6.7; mA
